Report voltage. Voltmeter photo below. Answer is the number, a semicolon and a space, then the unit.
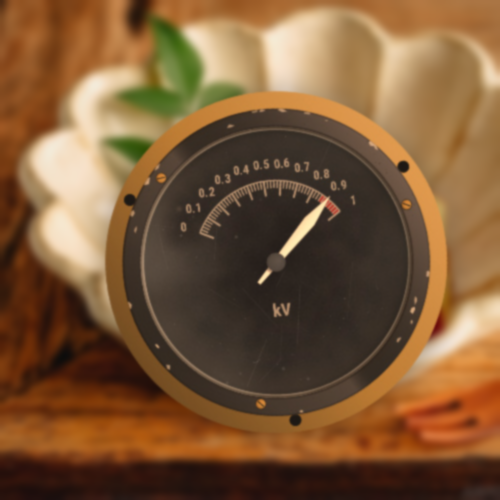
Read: 0.9; kV
